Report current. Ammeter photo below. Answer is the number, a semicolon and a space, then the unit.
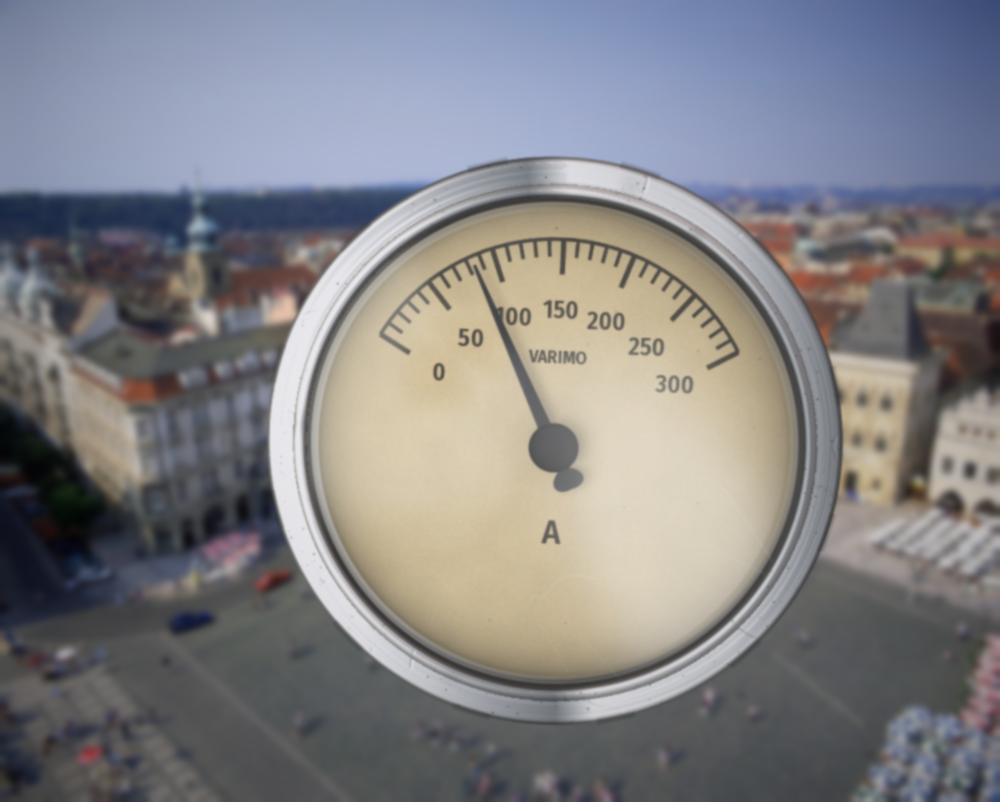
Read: 85; A
